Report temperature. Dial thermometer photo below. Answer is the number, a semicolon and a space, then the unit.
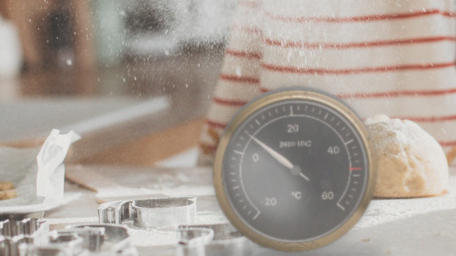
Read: 6; °C
